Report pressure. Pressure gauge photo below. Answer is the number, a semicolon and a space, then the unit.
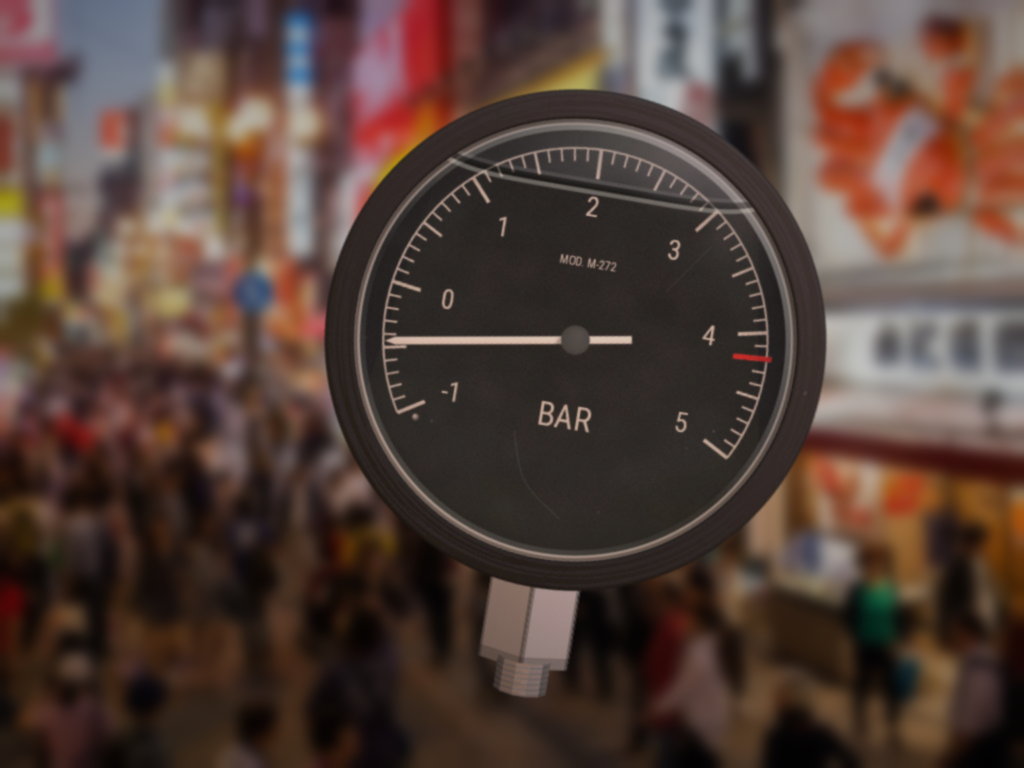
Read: -0.45; bar
